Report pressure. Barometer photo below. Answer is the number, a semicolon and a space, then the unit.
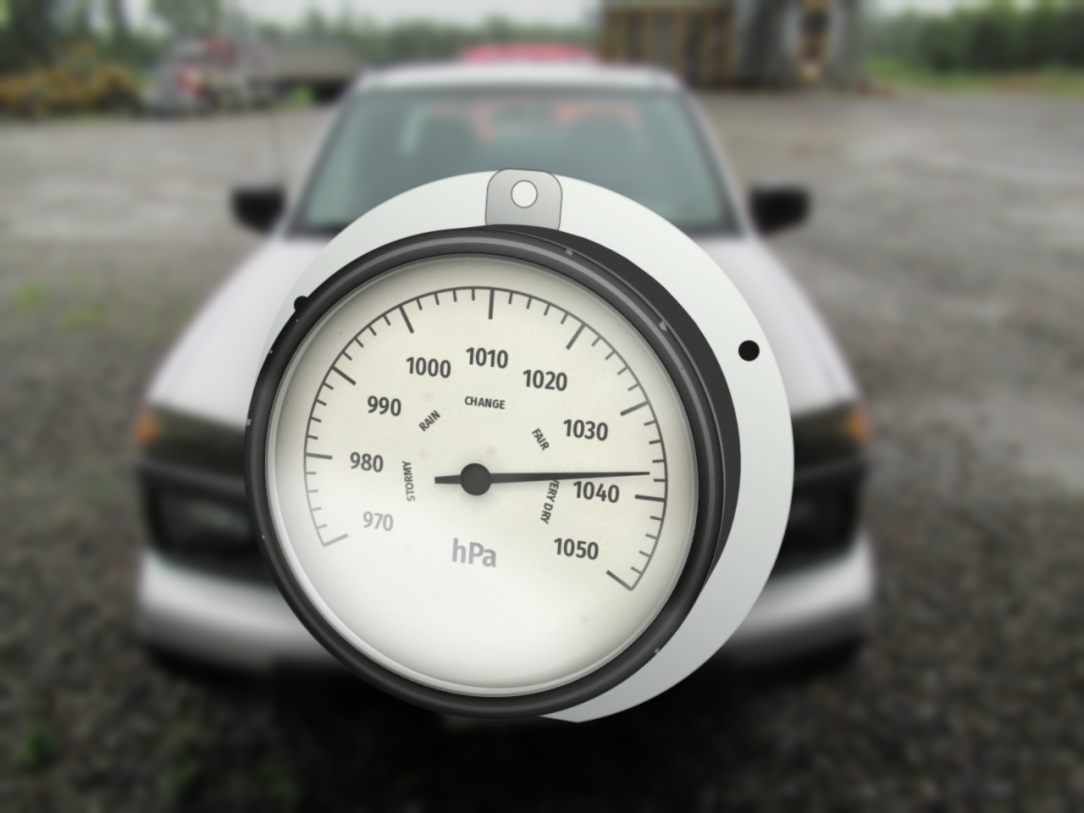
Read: 1037; hPa
